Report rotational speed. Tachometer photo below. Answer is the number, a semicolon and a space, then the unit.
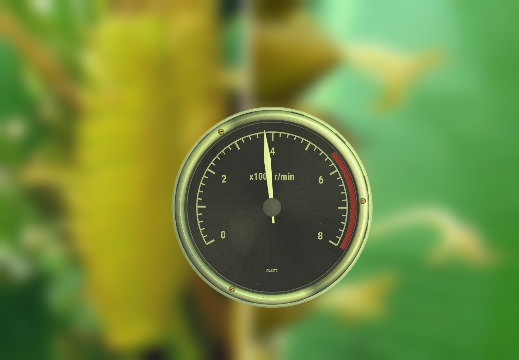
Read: 3800; rpm
